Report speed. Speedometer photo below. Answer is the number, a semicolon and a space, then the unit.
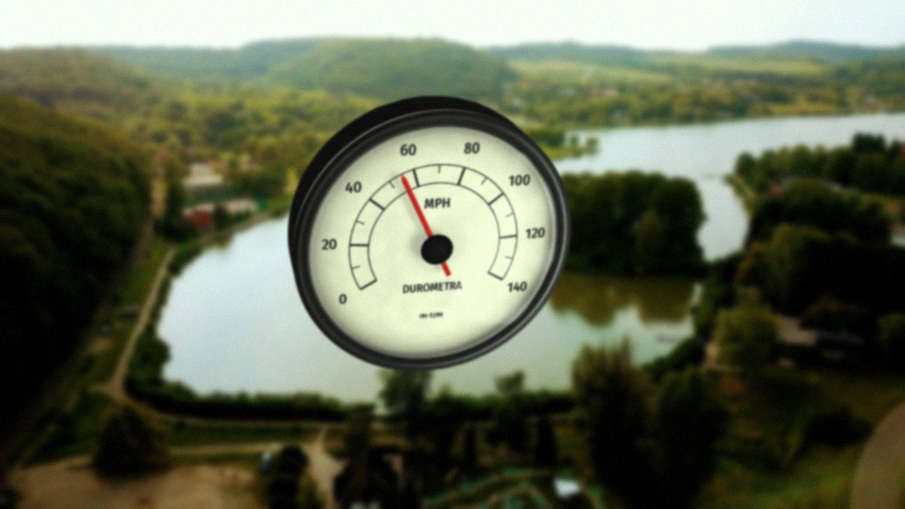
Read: 55; mph
